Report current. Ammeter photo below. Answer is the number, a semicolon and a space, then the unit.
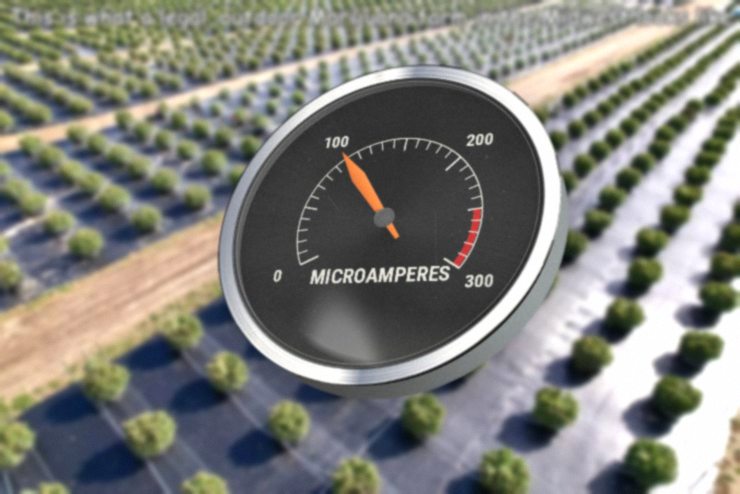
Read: 100; µA
